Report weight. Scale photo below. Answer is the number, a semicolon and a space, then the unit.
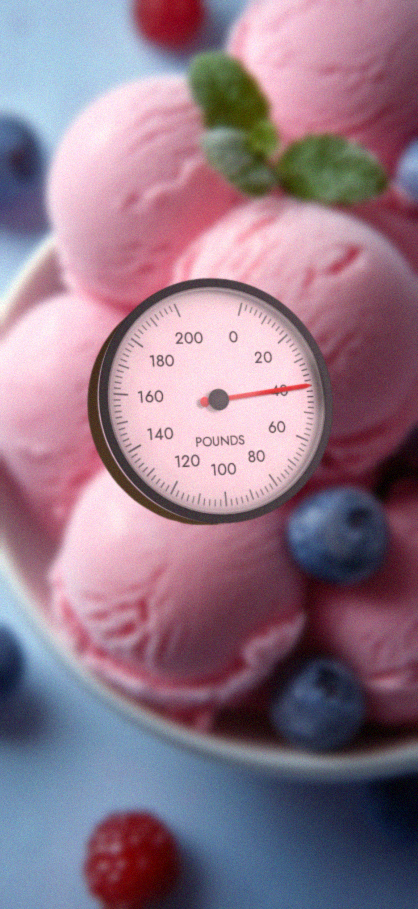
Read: 40; lb
